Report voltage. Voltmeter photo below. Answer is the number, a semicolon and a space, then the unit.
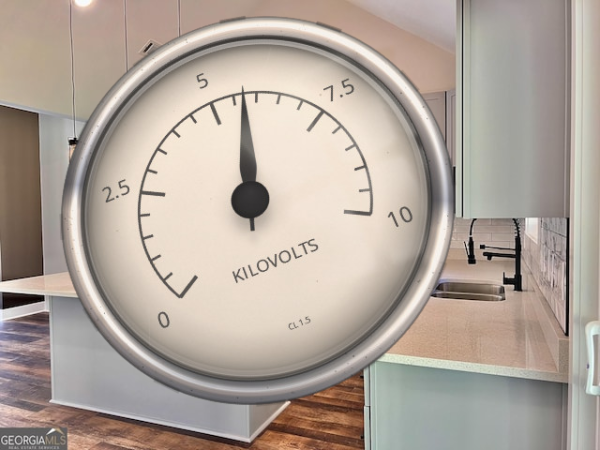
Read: 5.75; kV
